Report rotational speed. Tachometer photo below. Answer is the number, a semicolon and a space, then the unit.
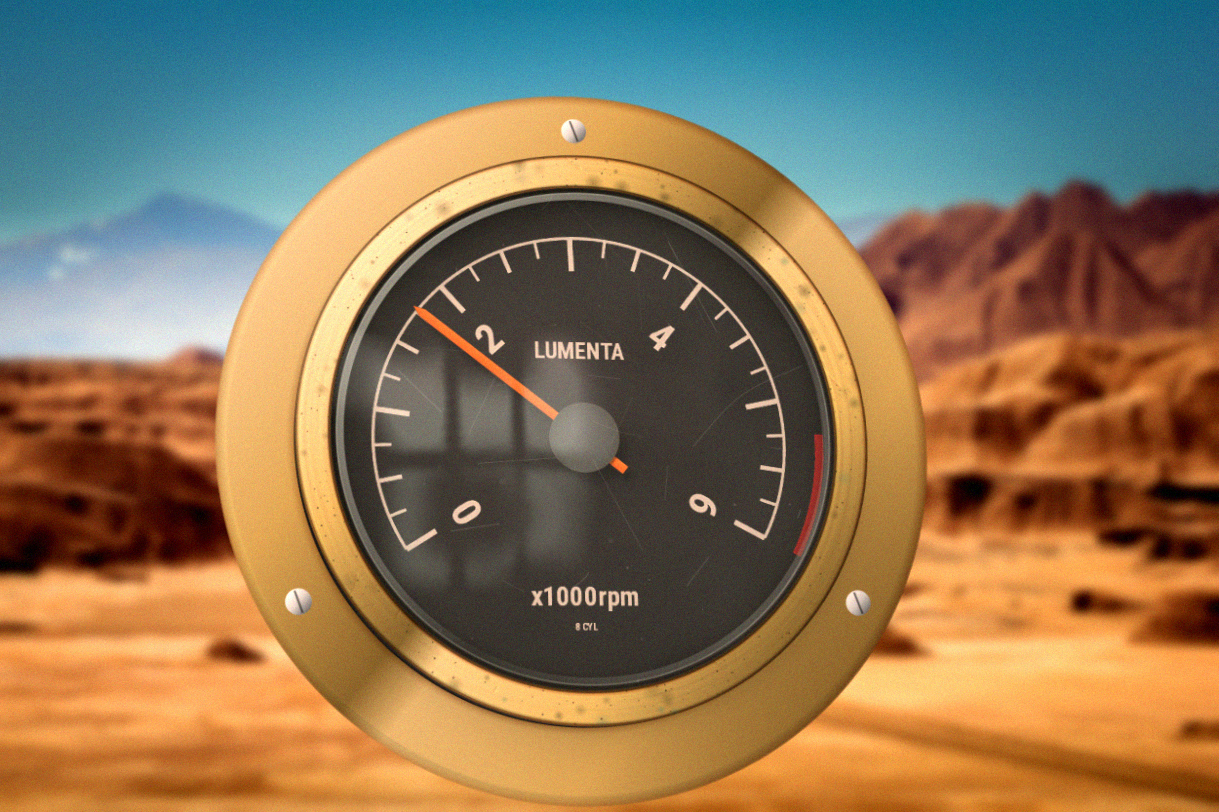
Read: 1750; rpm
